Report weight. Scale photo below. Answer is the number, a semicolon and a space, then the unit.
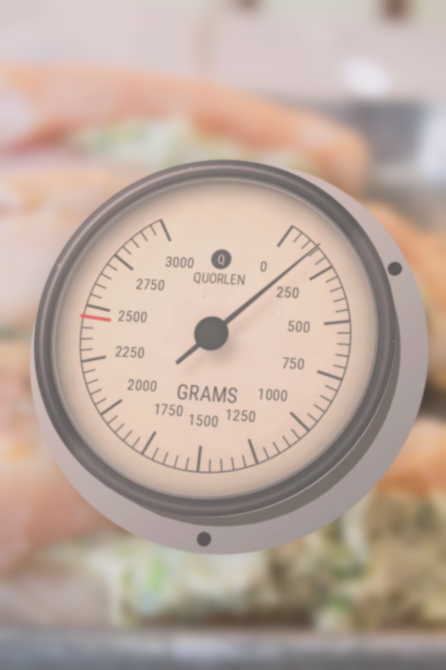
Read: 150; g
